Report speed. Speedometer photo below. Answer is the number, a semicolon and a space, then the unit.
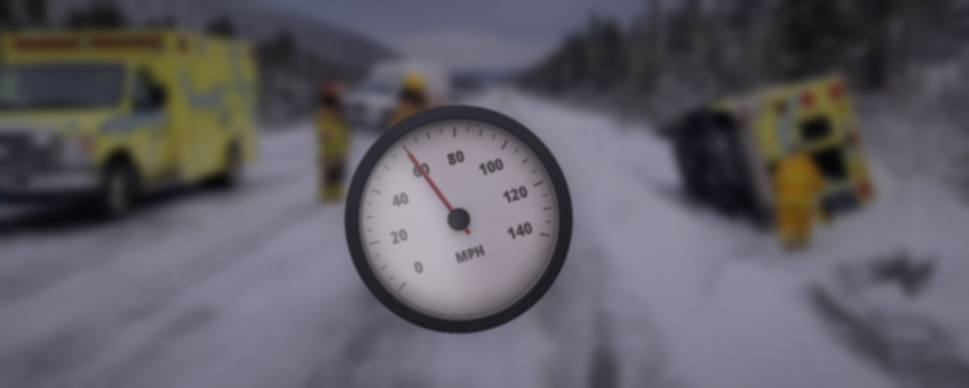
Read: 60; mph
